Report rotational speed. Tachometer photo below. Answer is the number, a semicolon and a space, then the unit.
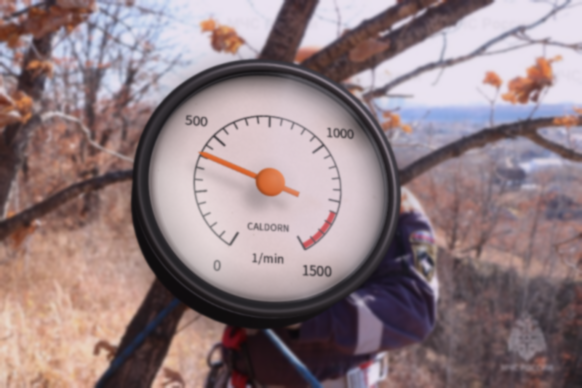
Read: 400; rpm
